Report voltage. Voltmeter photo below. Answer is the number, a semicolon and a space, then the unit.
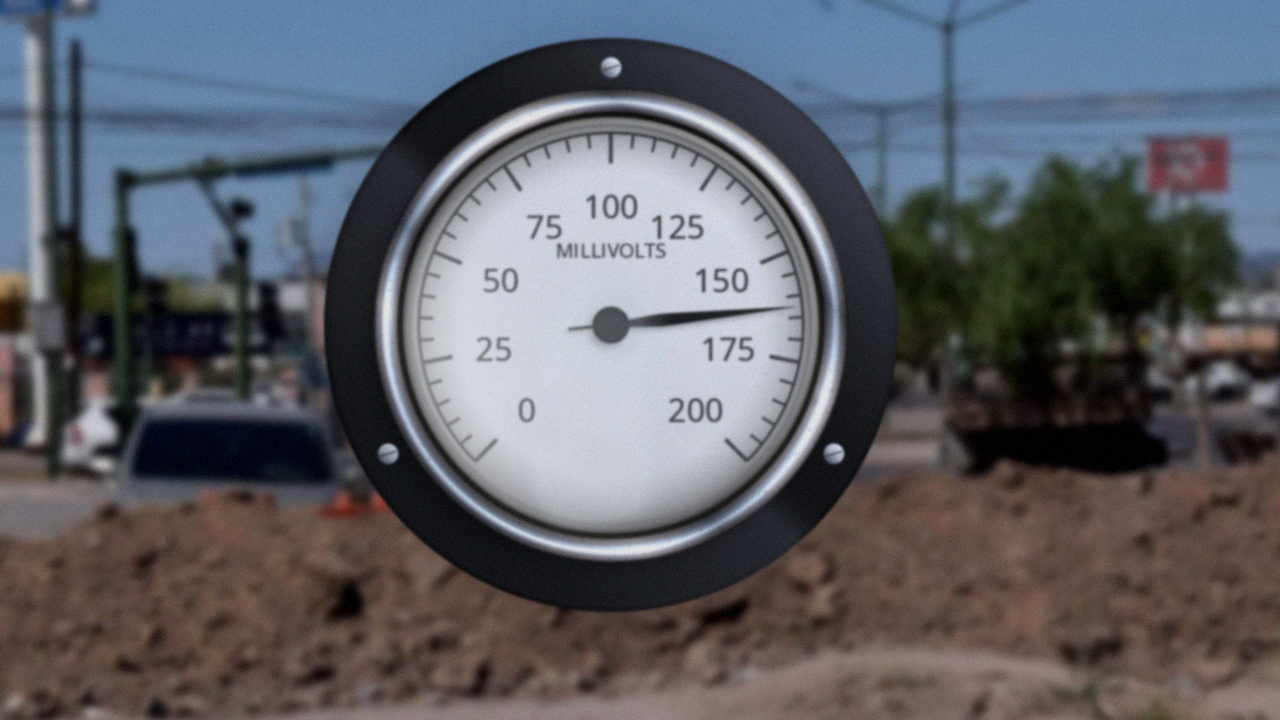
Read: 162.5; mV
